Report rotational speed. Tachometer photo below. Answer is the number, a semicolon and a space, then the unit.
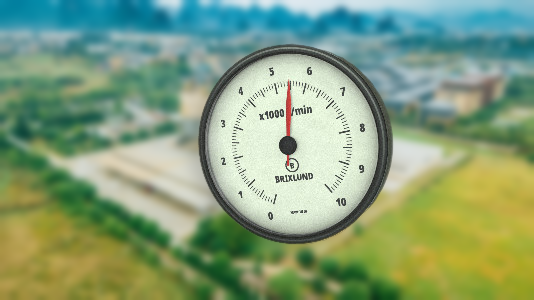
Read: 5500; rpm
